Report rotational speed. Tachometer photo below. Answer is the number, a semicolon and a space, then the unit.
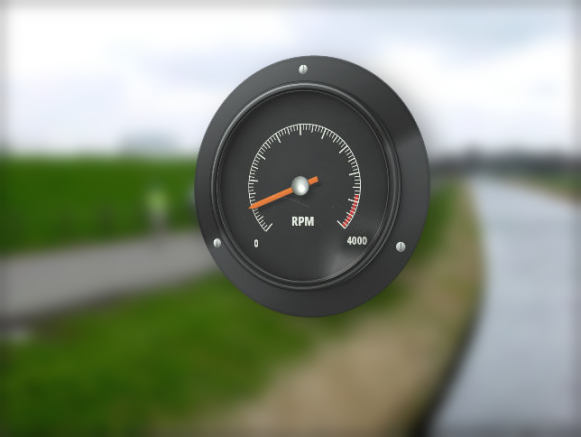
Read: 400; rpm
